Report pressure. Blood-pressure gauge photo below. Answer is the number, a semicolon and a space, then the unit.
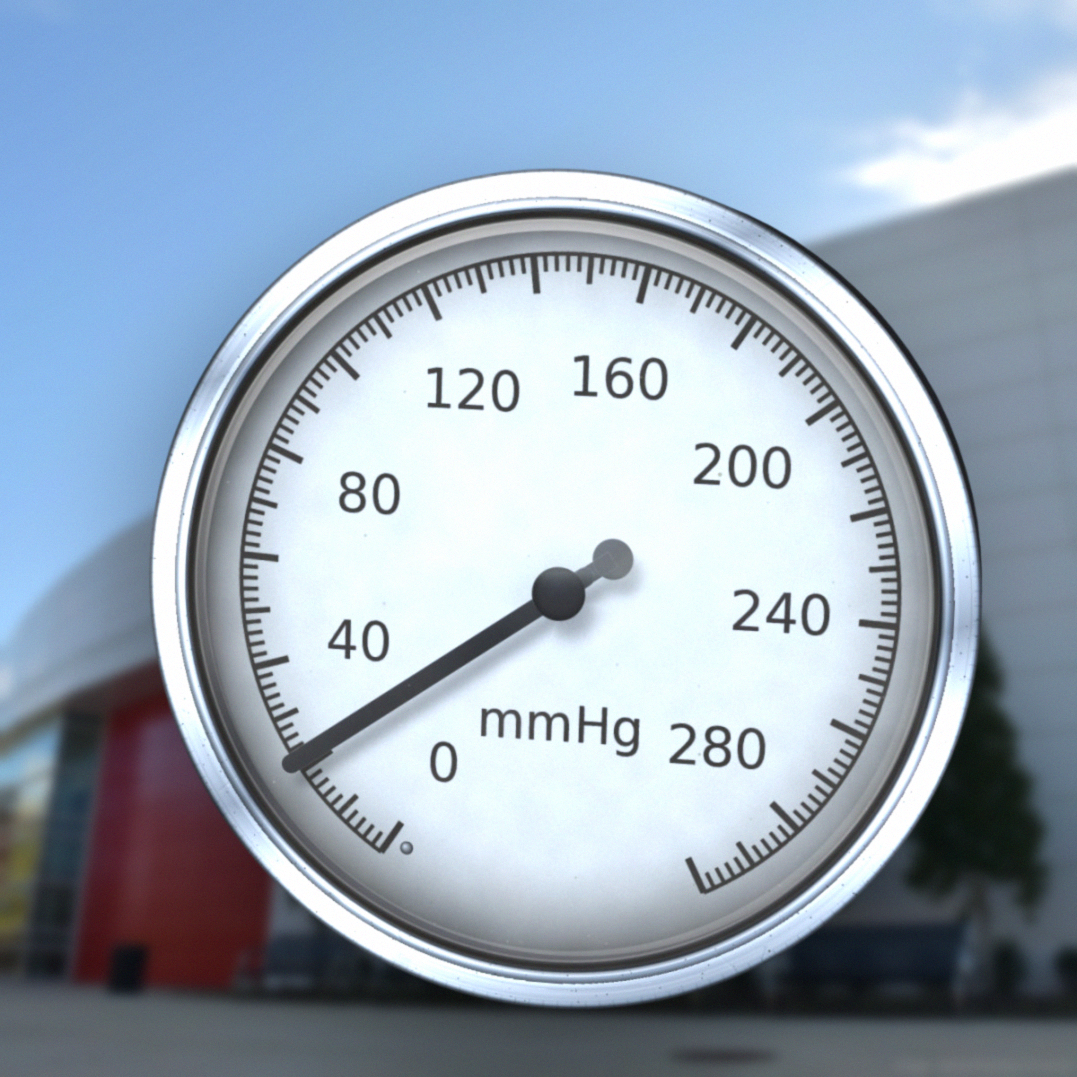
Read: 22; mmHg
